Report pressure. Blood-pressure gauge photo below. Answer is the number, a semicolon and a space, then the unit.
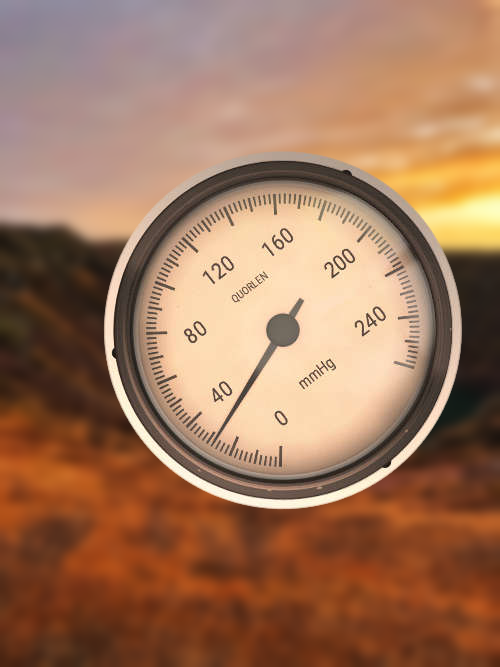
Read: 28; mmHg
